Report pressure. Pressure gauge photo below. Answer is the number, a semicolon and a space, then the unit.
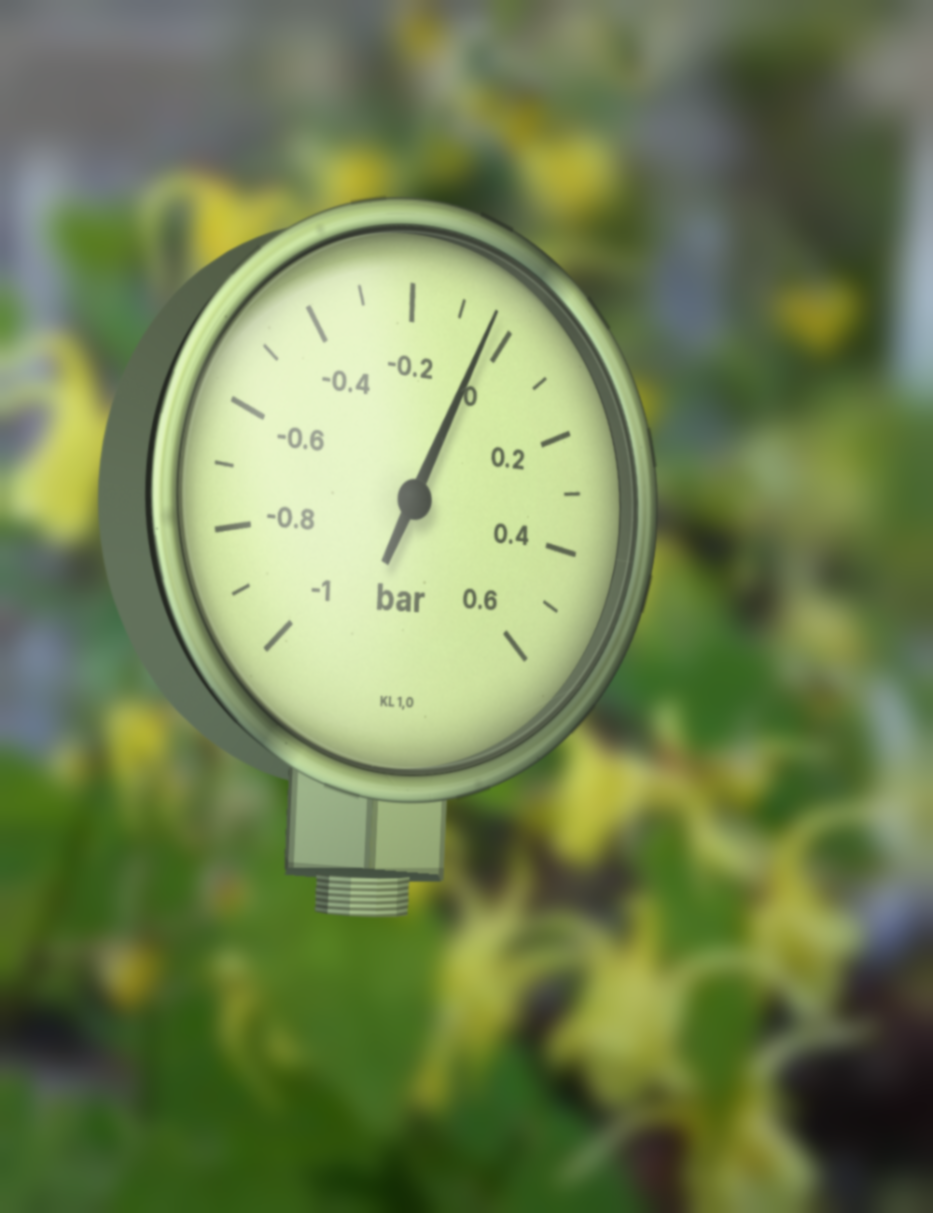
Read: -0.05; bar
